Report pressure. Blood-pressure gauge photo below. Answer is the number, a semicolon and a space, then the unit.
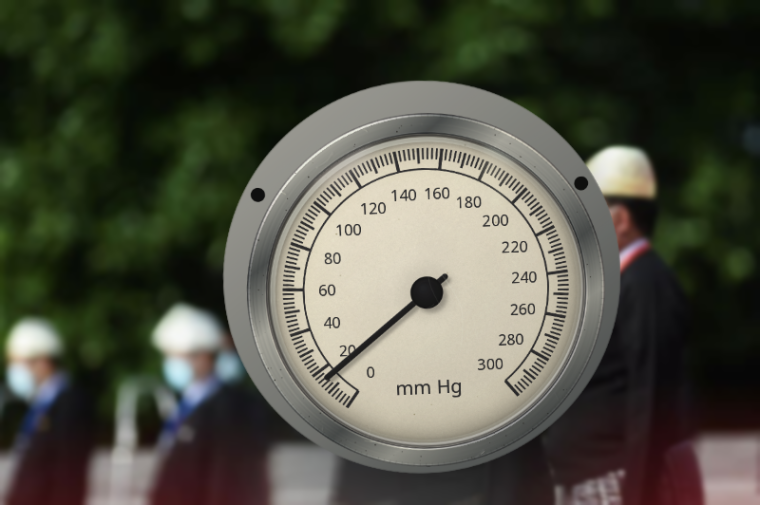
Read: 16; mmHg
